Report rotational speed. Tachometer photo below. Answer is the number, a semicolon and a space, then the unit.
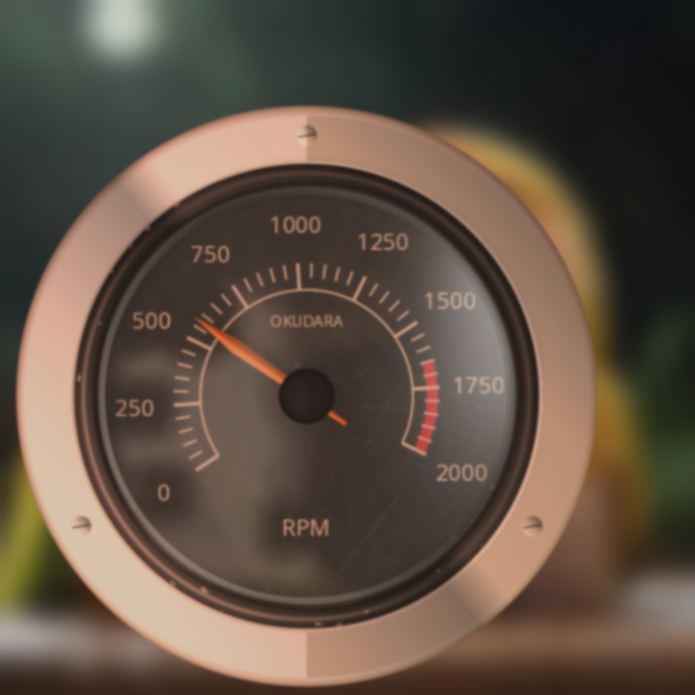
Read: 575; rpm
